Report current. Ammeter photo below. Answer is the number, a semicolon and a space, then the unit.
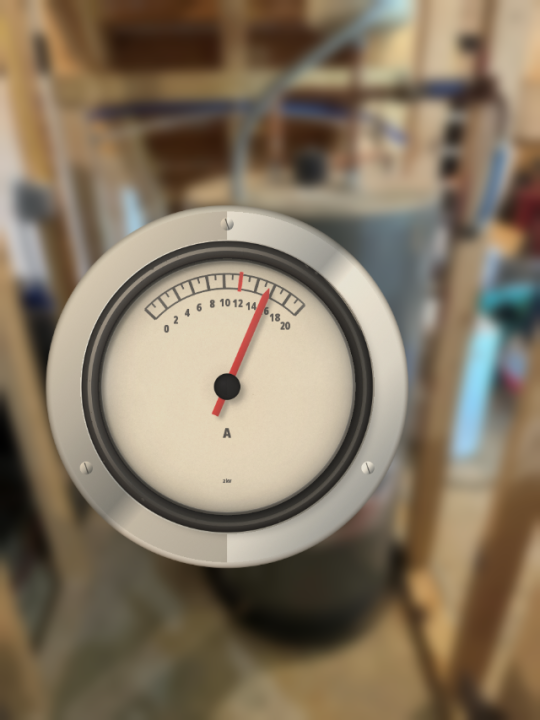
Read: 15.5; A
